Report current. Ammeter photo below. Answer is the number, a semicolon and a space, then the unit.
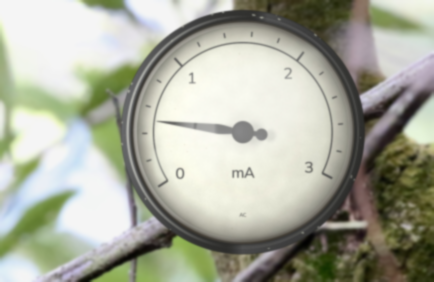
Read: 0.5; mA
